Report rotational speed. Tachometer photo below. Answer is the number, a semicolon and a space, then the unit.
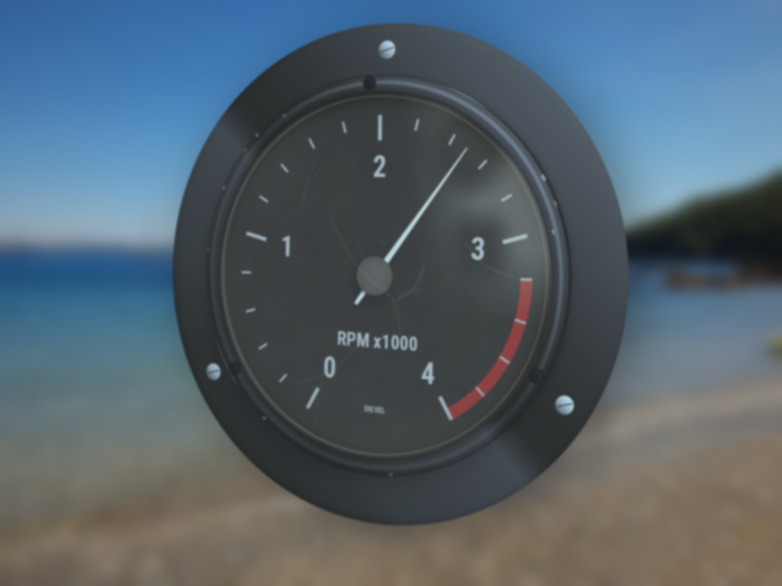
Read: 2500; rpm
